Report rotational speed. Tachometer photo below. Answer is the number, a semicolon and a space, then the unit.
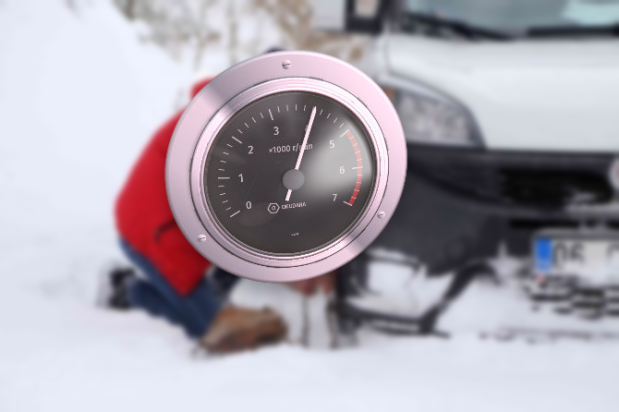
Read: 4000; rpm
